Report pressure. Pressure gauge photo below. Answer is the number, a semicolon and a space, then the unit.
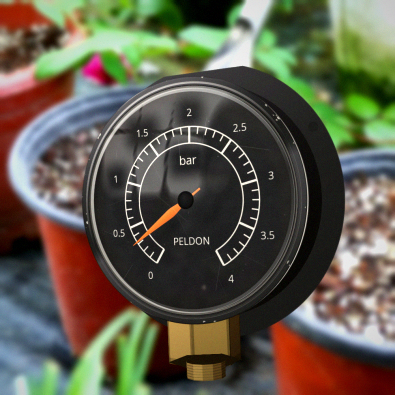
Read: 0.3; bar
